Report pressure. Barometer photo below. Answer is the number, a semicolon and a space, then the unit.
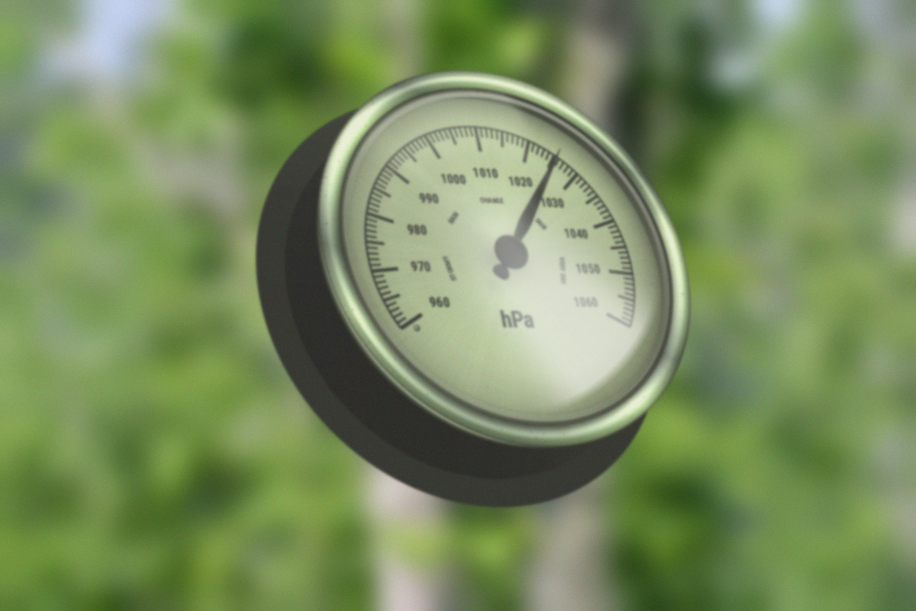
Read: 1025; hPa
